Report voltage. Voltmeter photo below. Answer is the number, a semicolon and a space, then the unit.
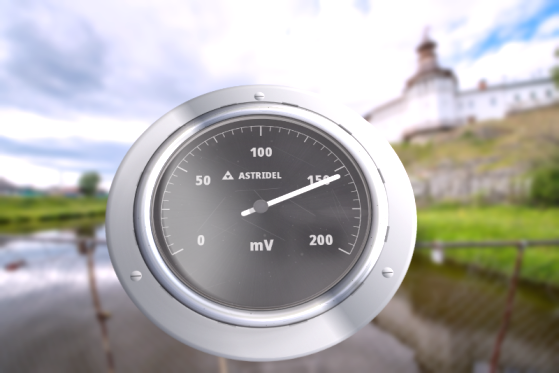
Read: 155; mV
